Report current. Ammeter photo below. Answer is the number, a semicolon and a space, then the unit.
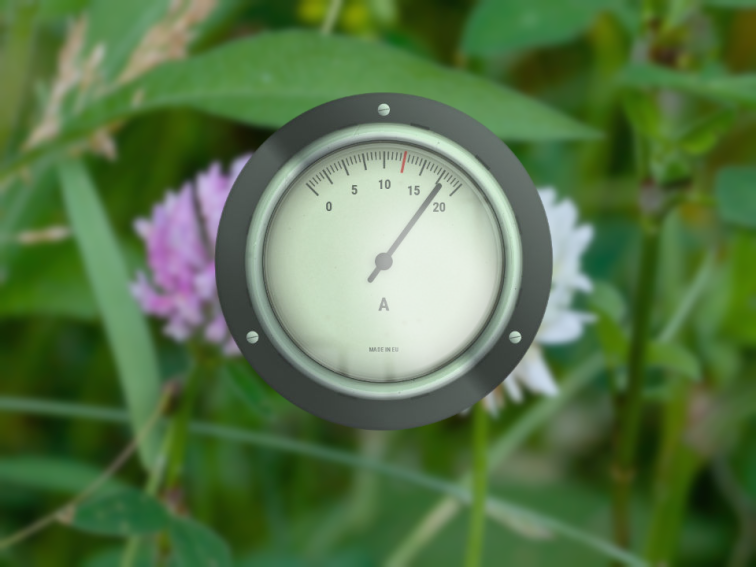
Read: 18; A
